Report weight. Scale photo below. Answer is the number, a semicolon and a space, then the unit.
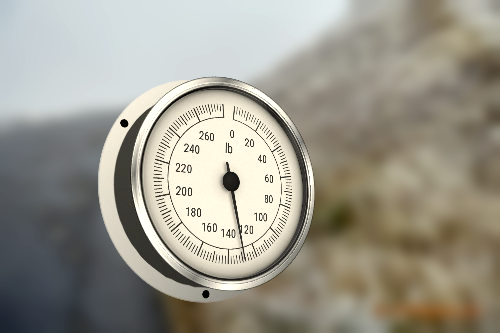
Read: 130; lb
